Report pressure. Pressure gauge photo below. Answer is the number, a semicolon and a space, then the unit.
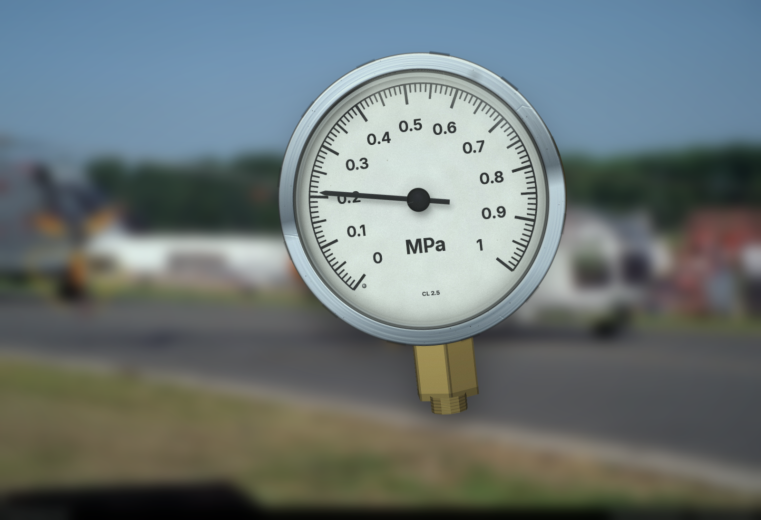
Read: 0.21; MPa
